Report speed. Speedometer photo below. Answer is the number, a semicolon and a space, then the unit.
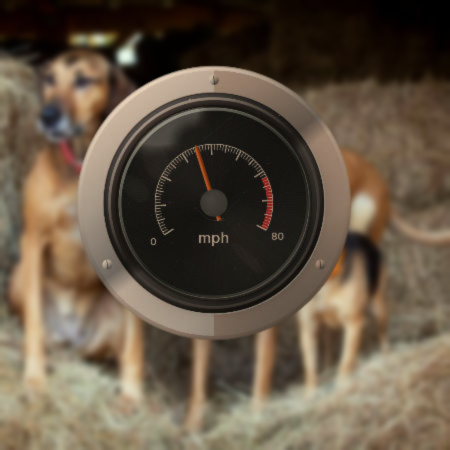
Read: 35; mph
